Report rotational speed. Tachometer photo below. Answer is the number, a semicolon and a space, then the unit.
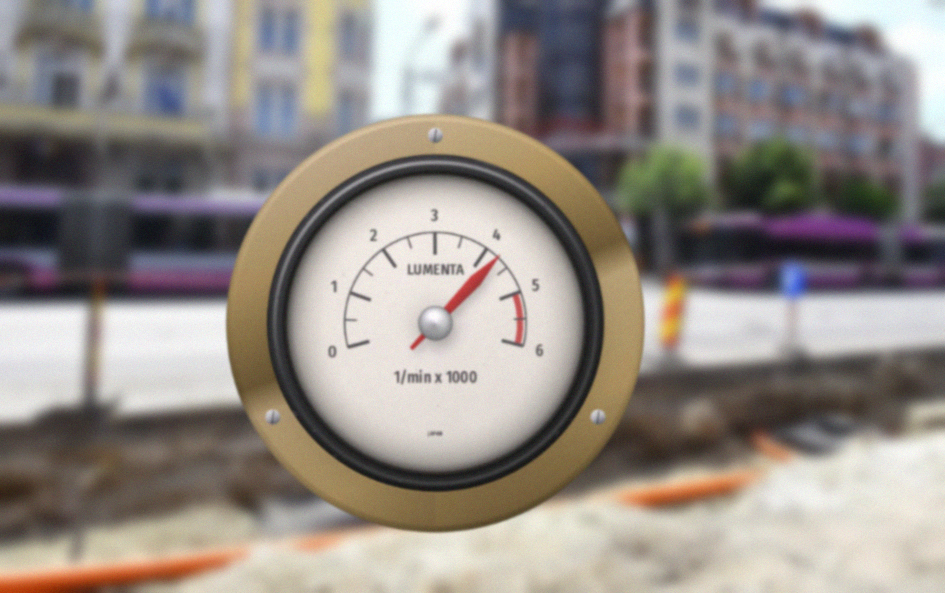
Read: 4250; rpm
